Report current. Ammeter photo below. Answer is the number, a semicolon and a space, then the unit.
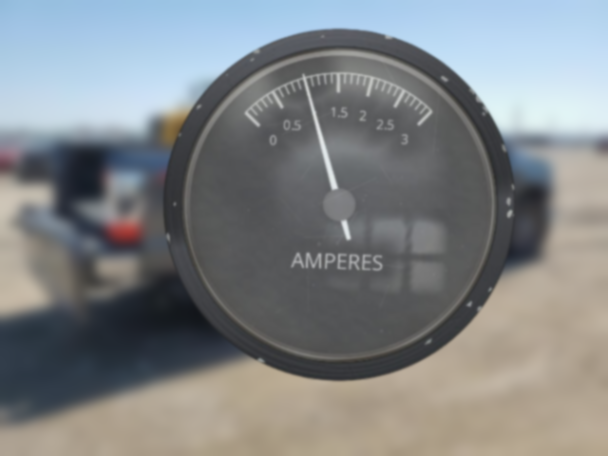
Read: 1; A
